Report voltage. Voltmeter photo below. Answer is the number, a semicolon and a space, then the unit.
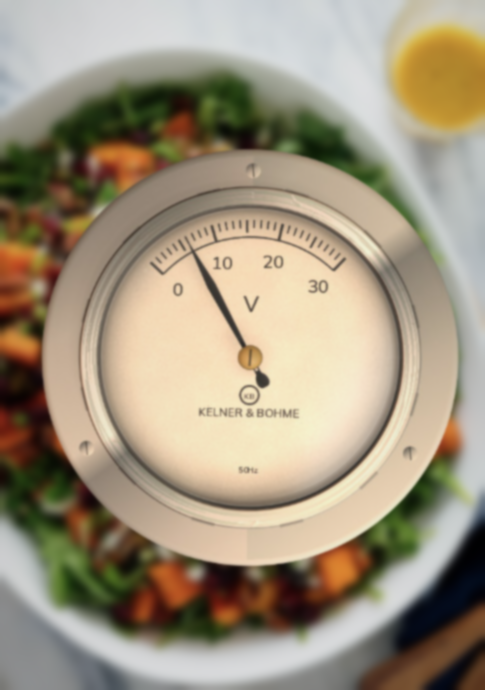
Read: 6; V
